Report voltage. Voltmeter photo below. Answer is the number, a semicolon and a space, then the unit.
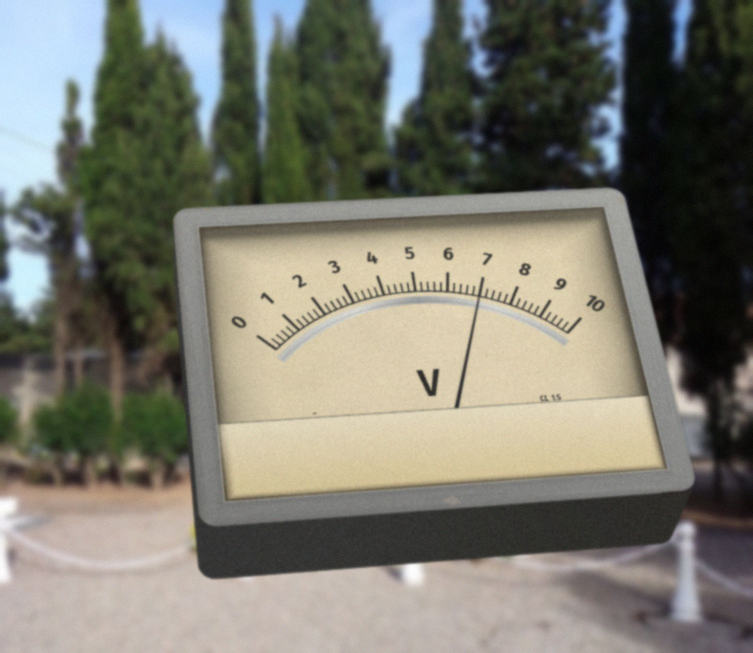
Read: 7; V
